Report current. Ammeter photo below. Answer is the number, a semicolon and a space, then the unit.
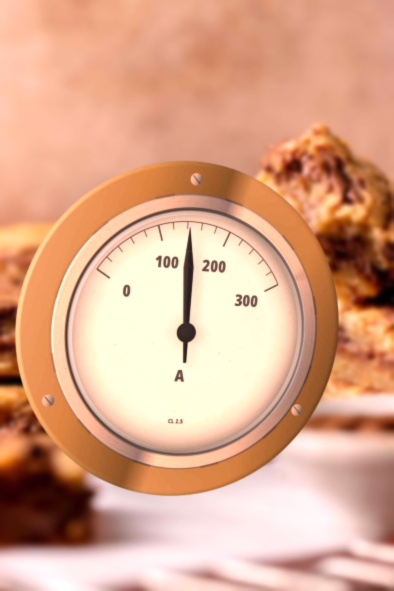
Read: 140; A
